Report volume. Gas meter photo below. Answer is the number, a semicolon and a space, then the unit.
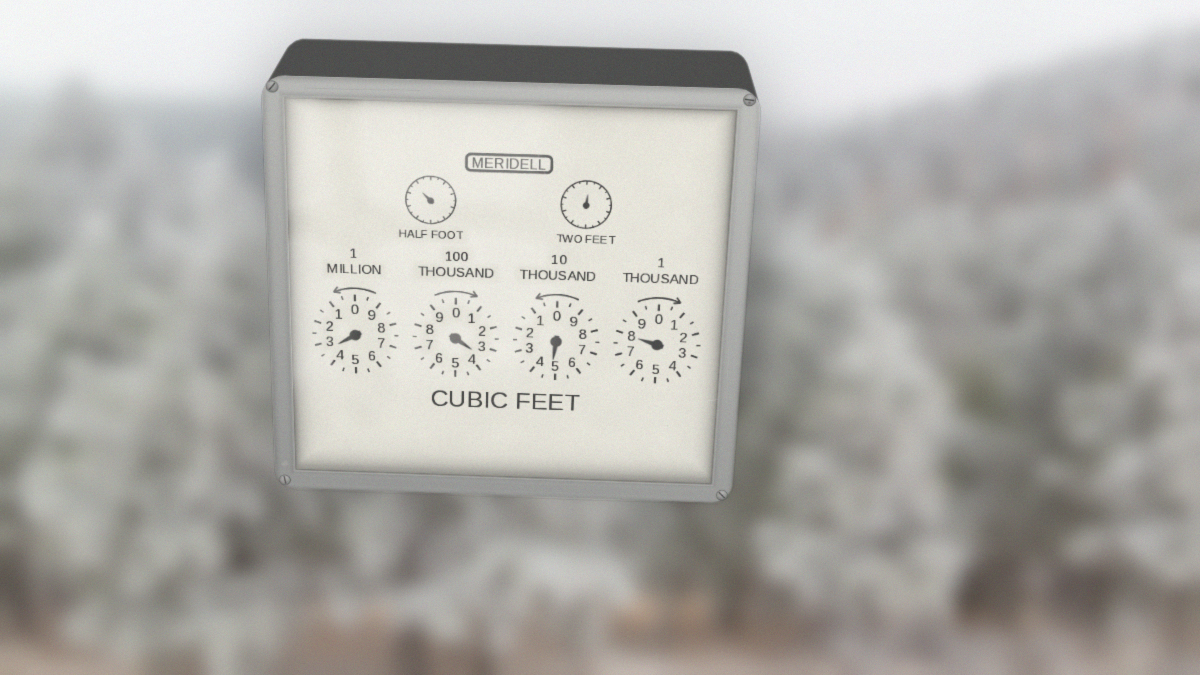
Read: 334800; ft³
